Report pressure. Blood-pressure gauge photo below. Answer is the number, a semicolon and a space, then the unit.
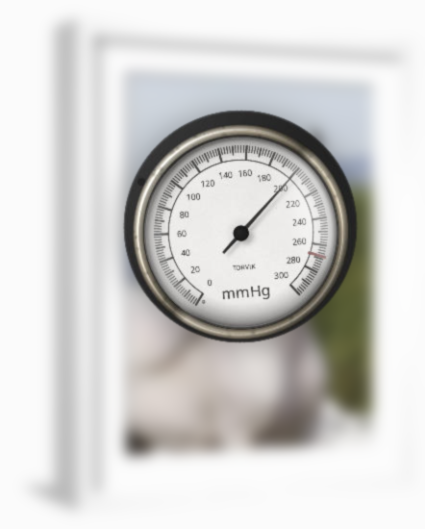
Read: 200; mmHg
